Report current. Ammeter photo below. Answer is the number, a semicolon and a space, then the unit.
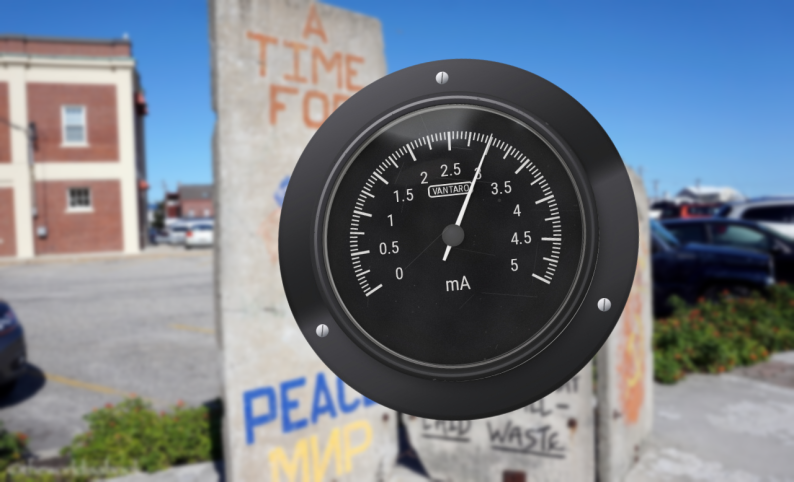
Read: 3; mA
